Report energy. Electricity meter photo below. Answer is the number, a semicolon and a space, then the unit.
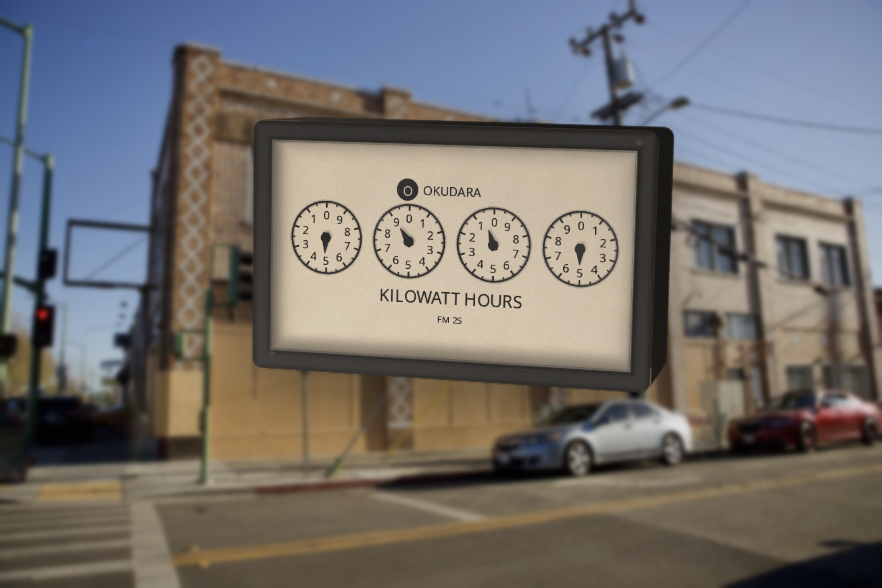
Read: 4905; kWh
